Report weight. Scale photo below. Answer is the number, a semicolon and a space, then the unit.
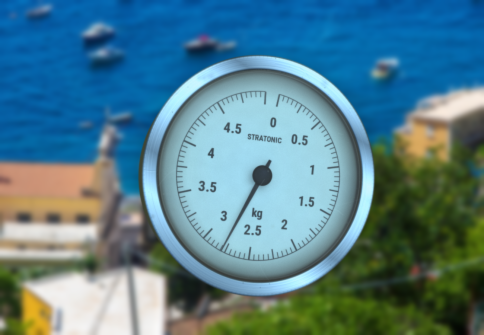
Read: 2.8; kg
